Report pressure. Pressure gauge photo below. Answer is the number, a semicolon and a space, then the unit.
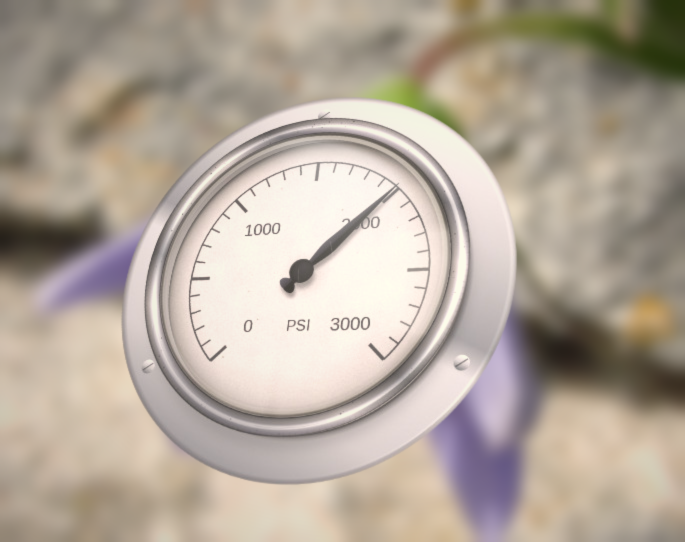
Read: 2000; psi
